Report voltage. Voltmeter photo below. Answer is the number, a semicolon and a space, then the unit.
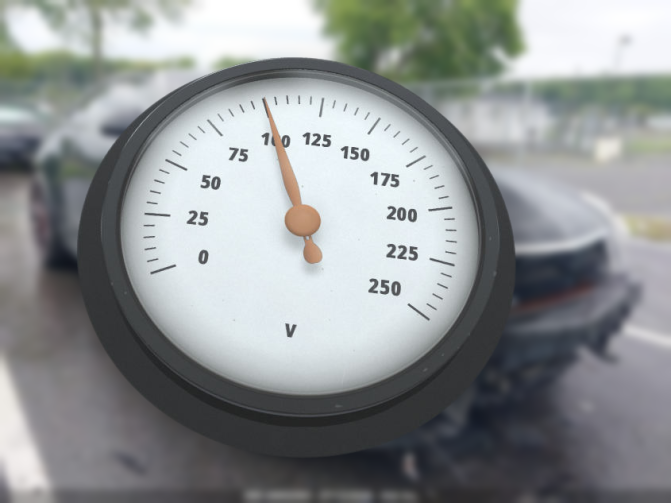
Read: 100; V
